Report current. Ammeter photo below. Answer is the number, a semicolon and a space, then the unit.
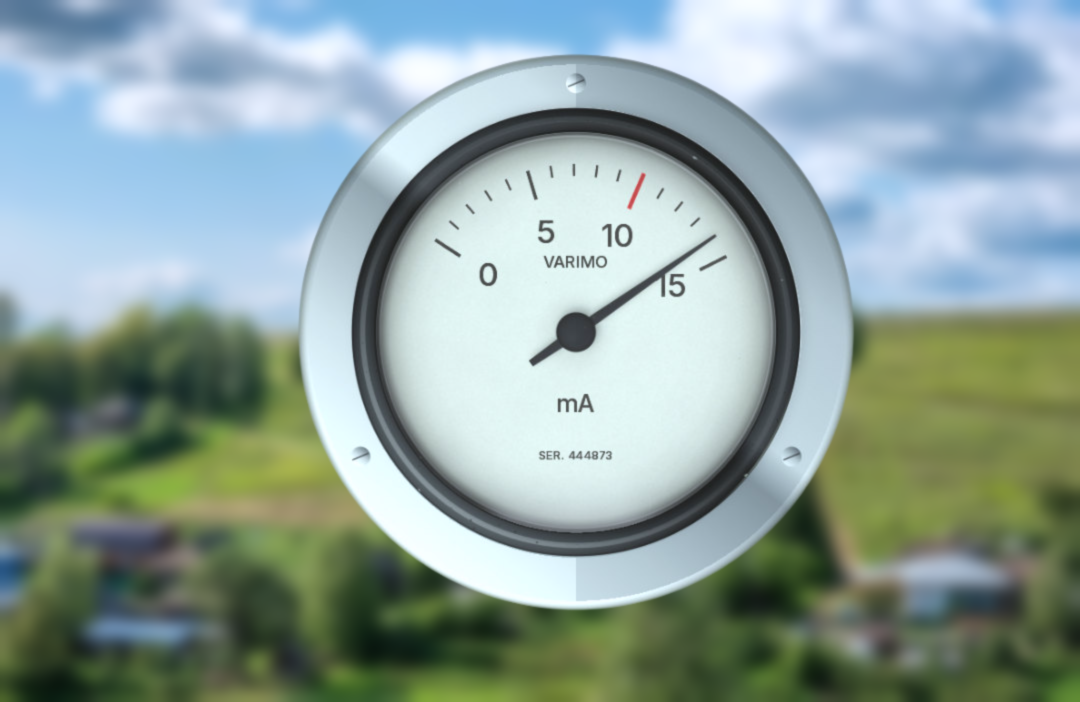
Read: 14; mA
